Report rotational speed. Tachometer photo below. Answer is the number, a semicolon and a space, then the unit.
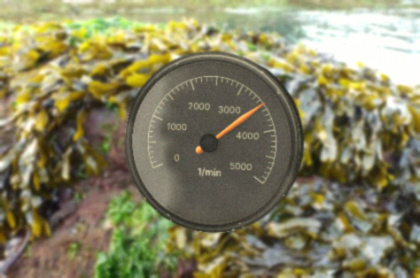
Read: 3500; rpm
